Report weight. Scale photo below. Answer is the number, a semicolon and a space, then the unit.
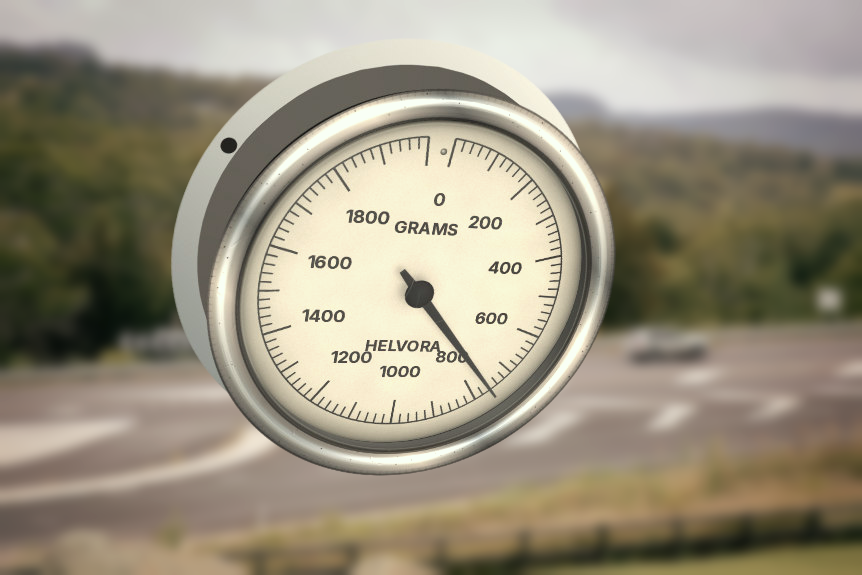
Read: 760; g
